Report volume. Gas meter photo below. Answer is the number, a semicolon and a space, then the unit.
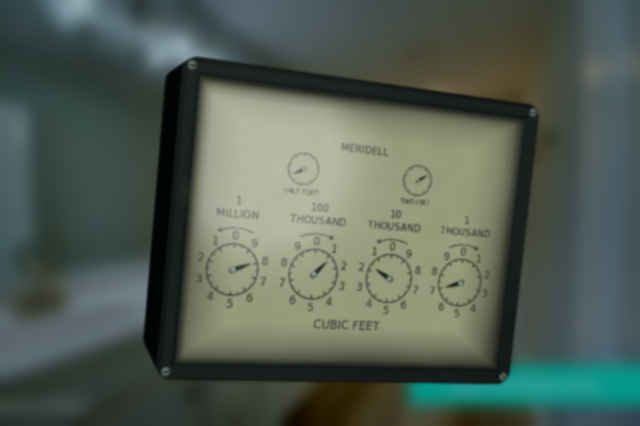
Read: 811700; ft³
